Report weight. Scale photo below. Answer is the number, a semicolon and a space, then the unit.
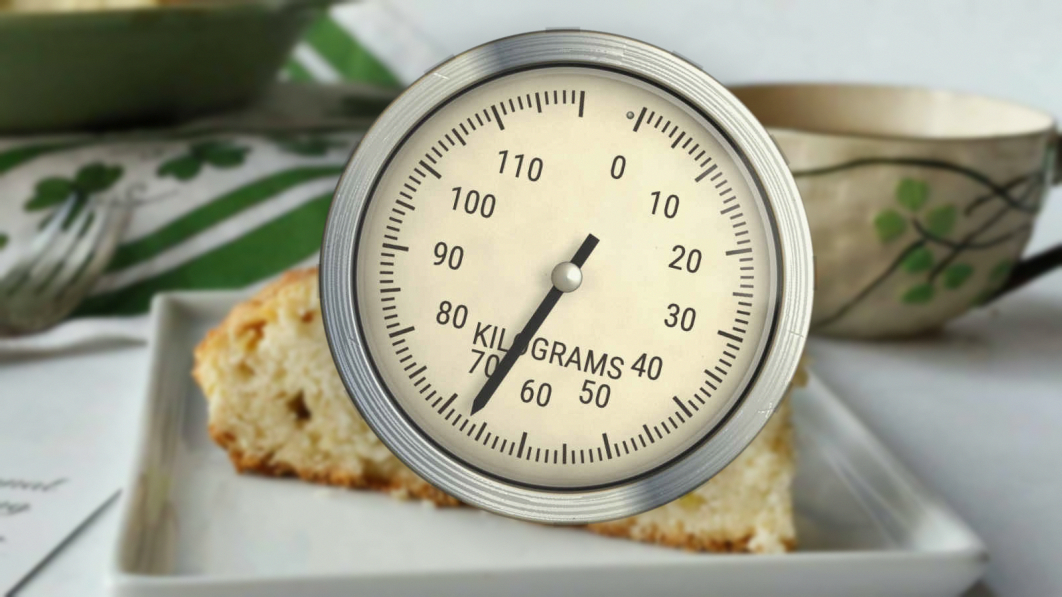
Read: 67; kg
